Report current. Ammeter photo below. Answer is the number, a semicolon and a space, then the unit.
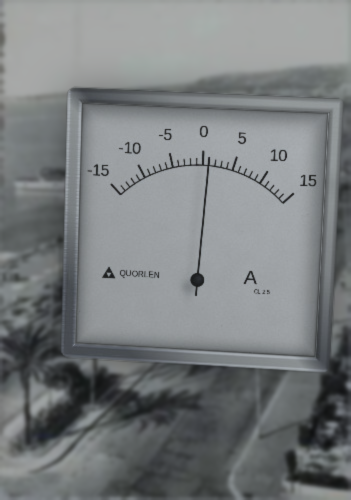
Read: 1; A
